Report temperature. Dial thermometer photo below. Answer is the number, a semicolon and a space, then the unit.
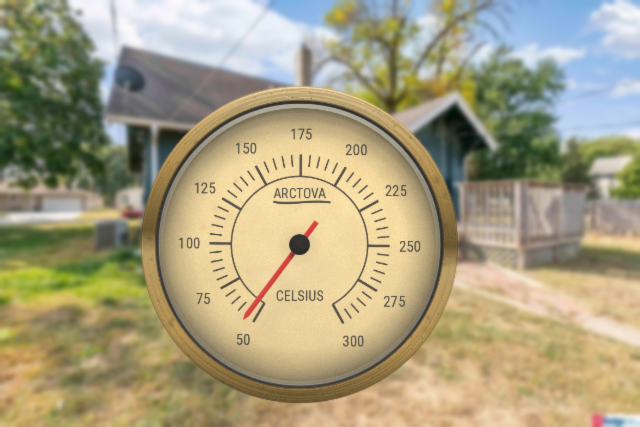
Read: 55; °C
